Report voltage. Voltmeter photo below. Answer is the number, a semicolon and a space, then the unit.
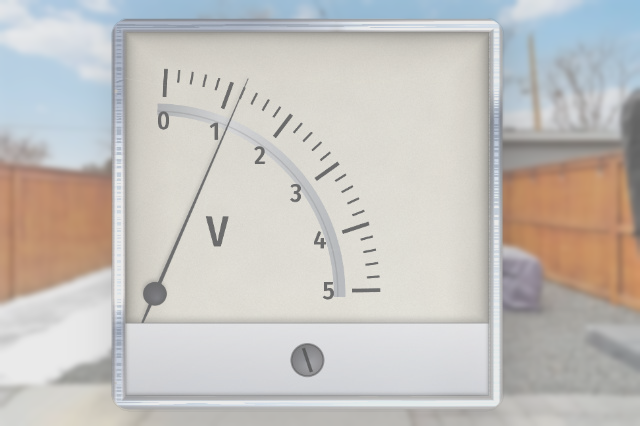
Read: 1.2; V
